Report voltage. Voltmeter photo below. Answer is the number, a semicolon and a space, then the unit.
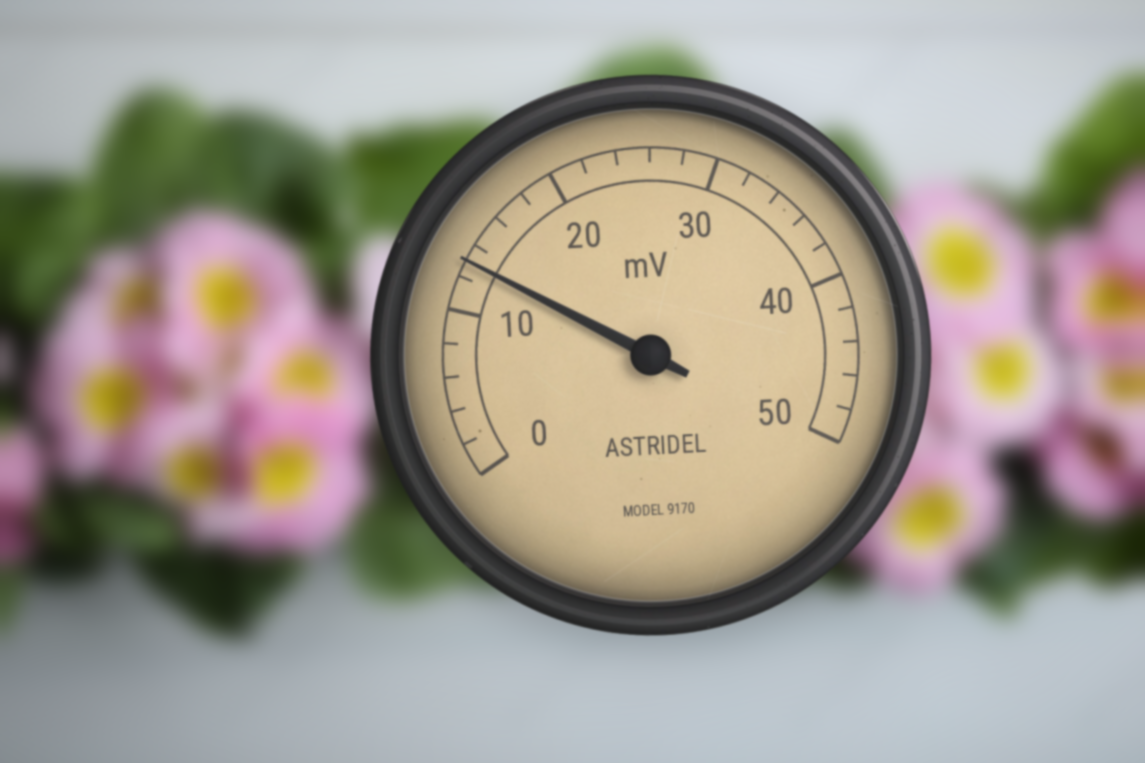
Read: 13; mV
